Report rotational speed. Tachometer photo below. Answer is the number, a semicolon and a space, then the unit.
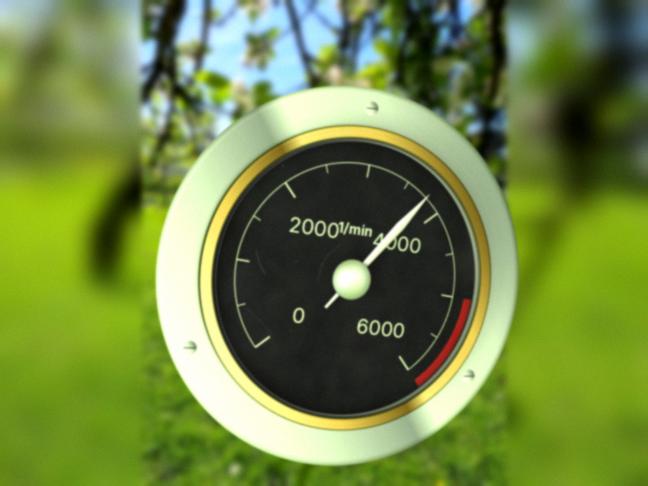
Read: 3750; rpm
